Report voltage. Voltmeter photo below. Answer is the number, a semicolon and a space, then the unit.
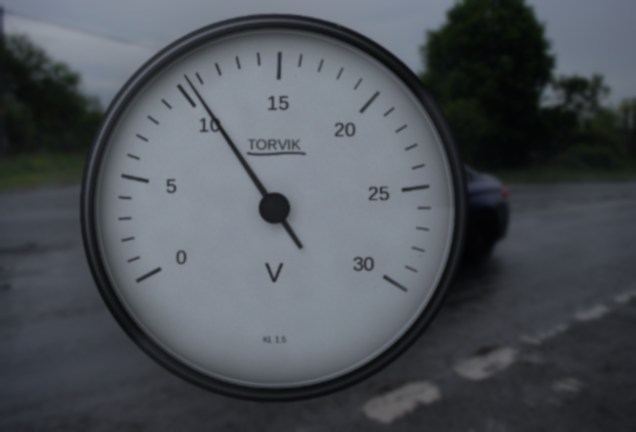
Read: 10.5; V
